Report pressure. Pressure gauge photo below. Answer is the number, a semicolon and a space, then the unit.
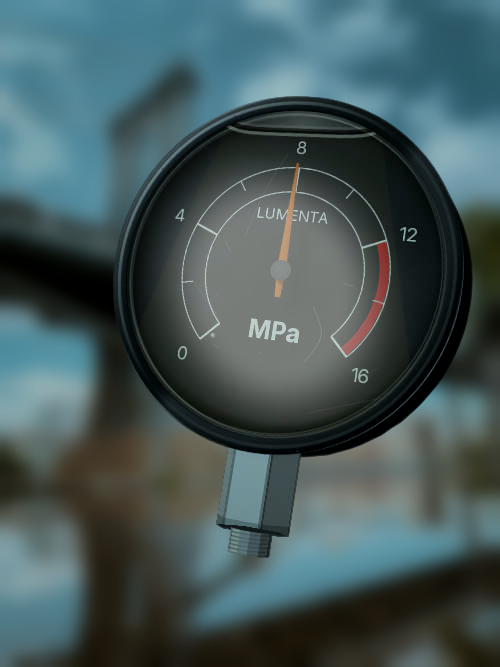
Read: 8; MPa
